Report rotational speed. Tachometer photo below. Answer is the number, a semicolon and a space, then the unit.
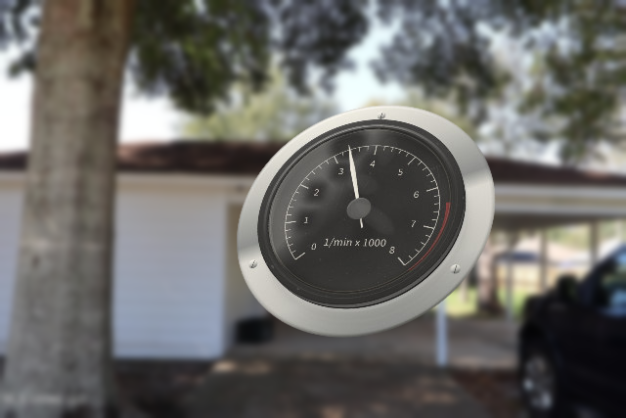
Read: 3400; rpm
